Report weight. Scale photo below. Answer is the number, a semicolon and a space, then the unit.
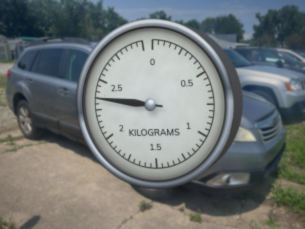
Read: 2.35; kg
